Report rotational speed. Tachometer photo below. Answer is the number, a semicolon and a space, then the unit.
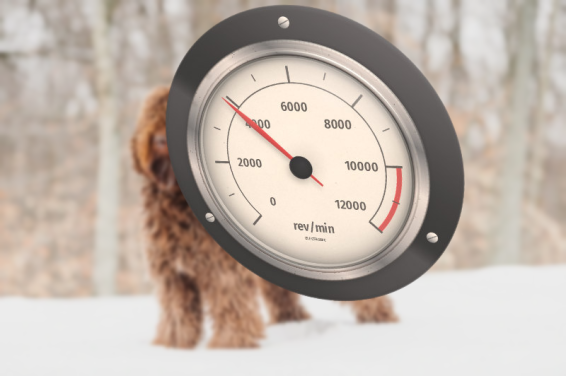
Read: 4000; rpm
